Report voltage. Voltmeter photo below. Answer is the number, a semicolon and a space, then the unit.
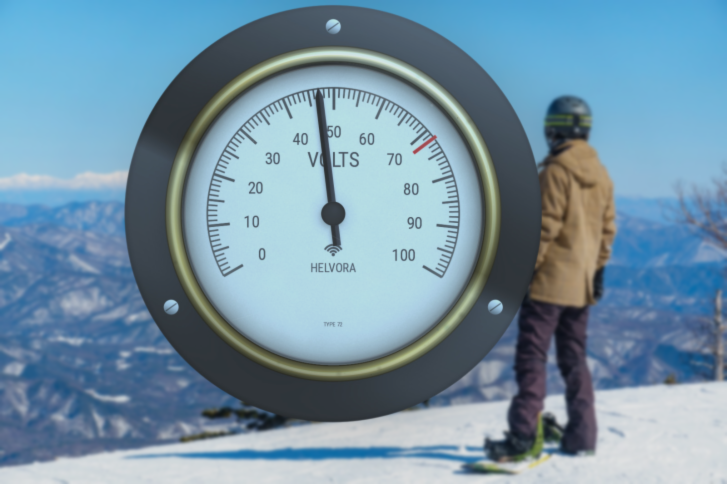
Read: 47; V
